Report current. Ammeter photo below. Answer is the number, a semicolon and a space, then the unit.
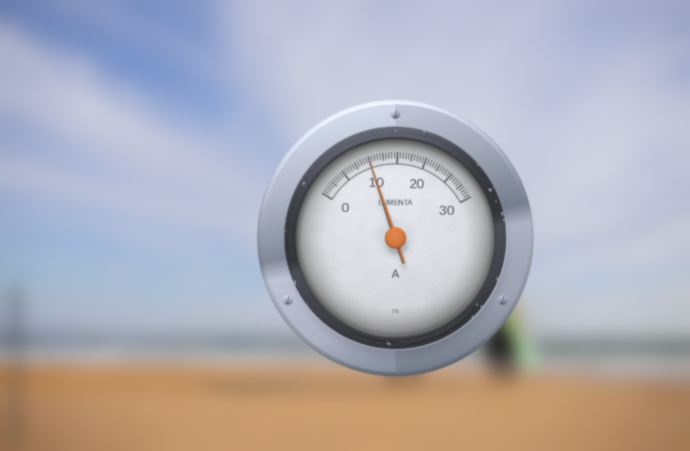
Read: 10; A
